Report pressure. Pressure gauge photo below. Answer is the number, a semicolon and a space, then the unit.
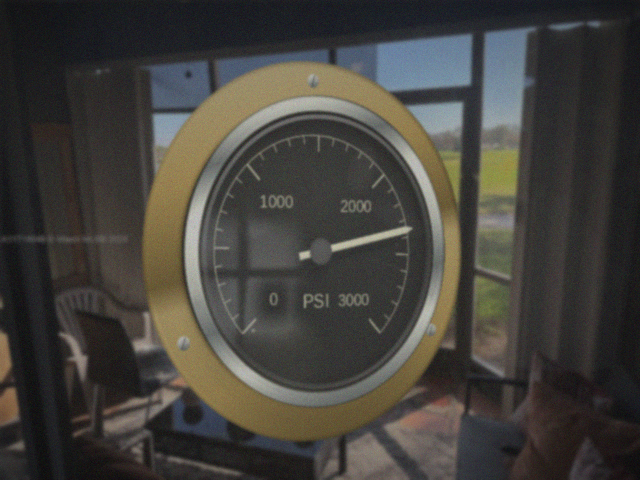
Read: 2350; psi
